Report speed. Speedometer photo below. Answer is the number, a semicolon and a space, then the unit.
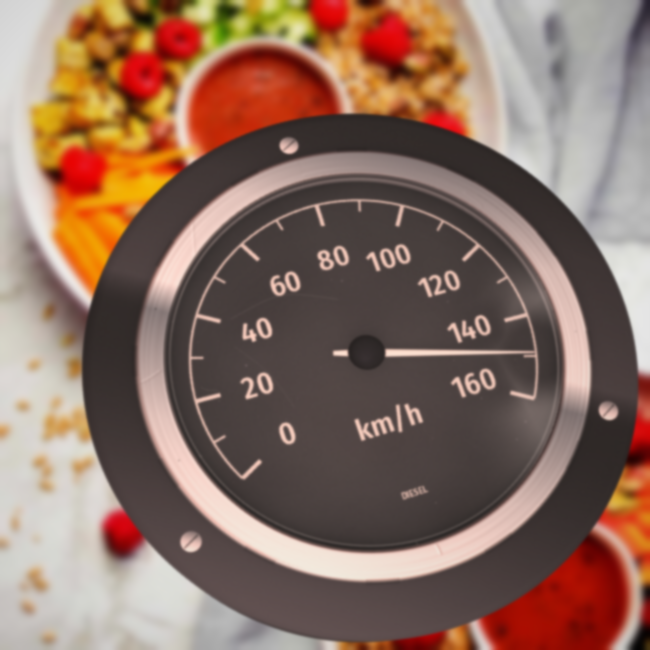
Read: 150; km/h
